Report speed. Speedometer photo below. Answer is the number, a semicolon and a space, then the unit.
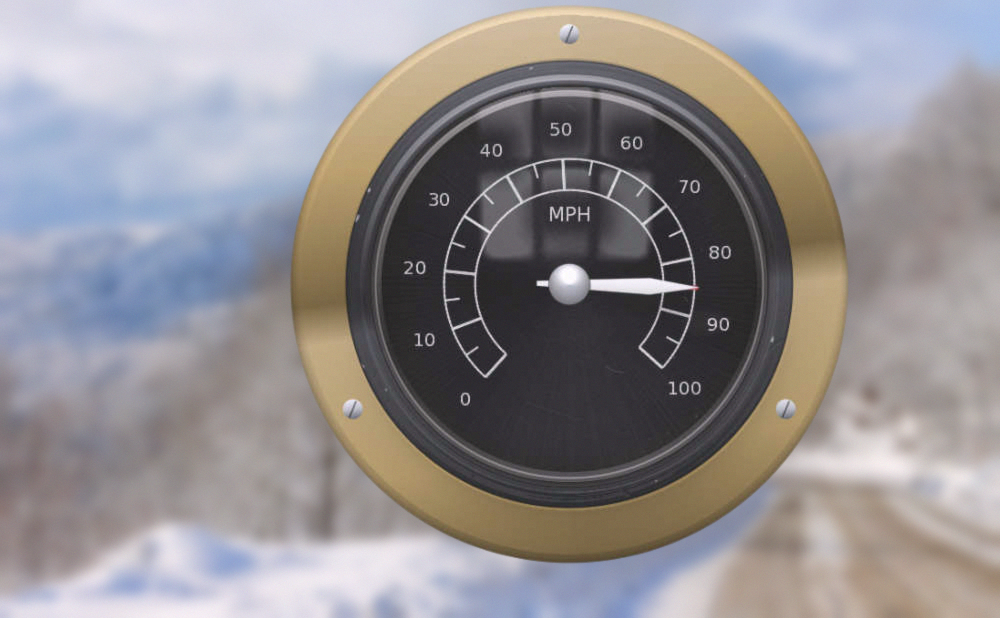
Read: 85; mph
